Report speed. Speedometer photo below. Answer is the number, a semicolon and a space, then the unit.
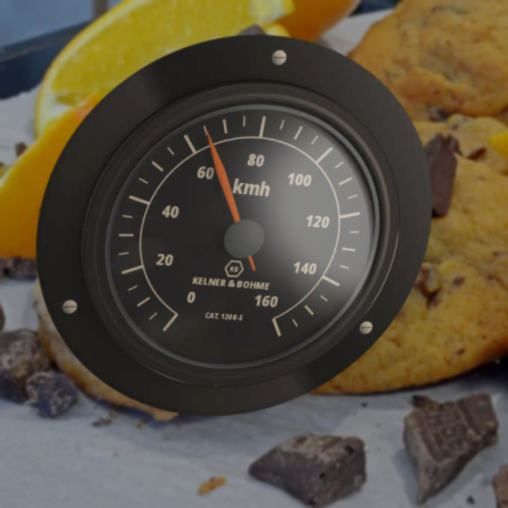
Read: 65; km/h
